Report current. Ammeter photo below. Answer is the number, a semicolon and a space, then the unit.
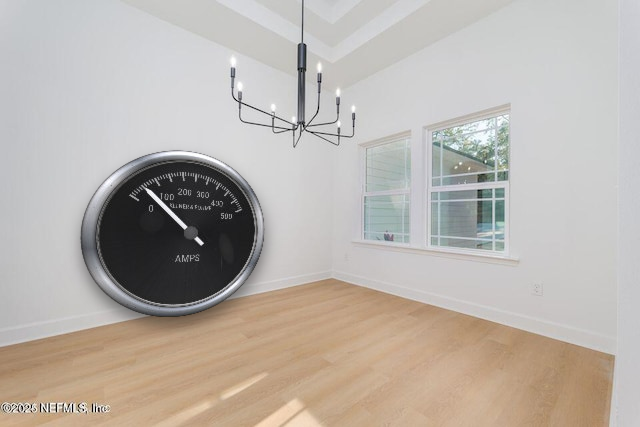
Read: 50; A
